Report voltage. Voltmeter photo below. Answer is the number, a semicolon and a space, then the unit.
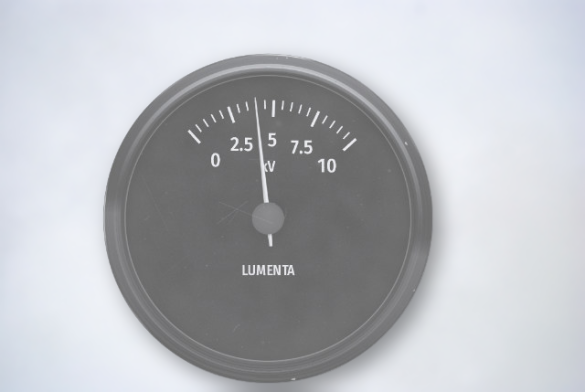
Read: 4; kV
